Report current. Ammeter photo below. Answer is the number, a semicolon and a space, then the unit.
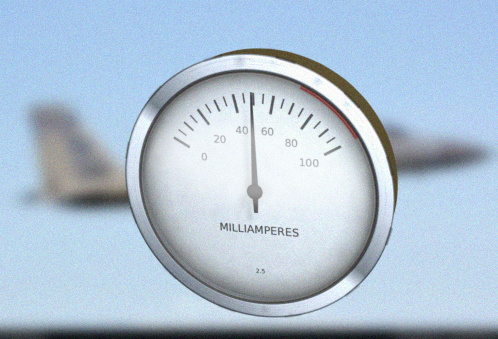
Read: 50; mA
